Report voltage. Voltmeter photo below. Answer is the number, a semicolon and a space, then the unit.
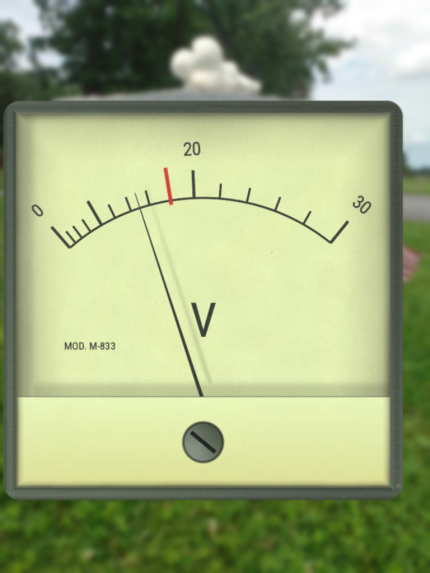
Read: 15; V
